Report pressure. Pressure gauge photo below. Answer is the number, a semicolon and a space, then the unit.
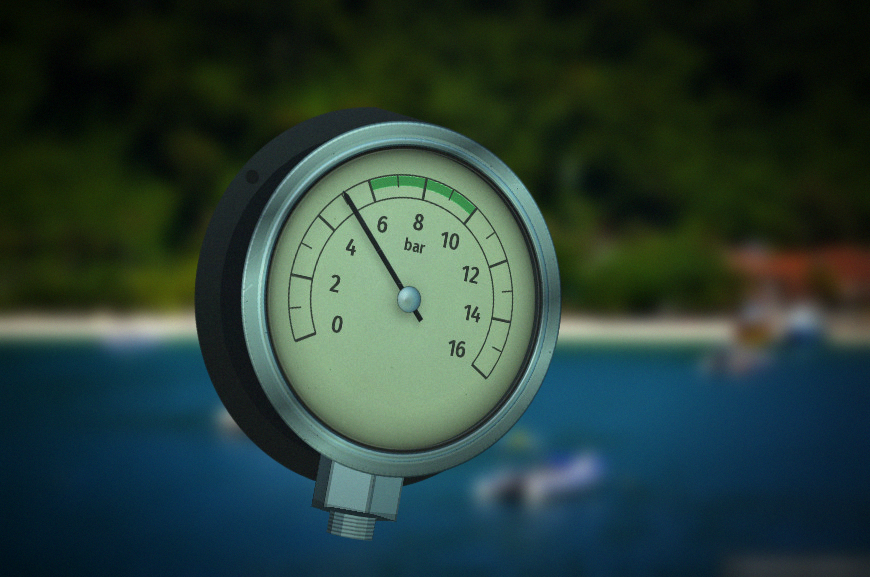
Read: 5; bar
